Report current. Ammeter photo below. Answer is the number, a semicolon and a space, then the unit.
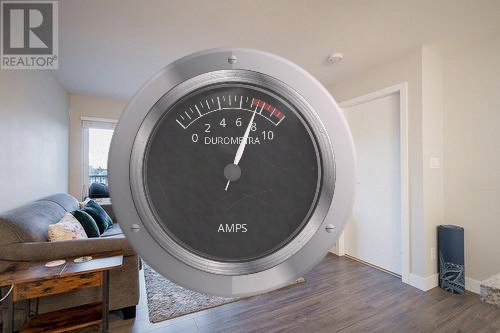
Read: 7.5; A
